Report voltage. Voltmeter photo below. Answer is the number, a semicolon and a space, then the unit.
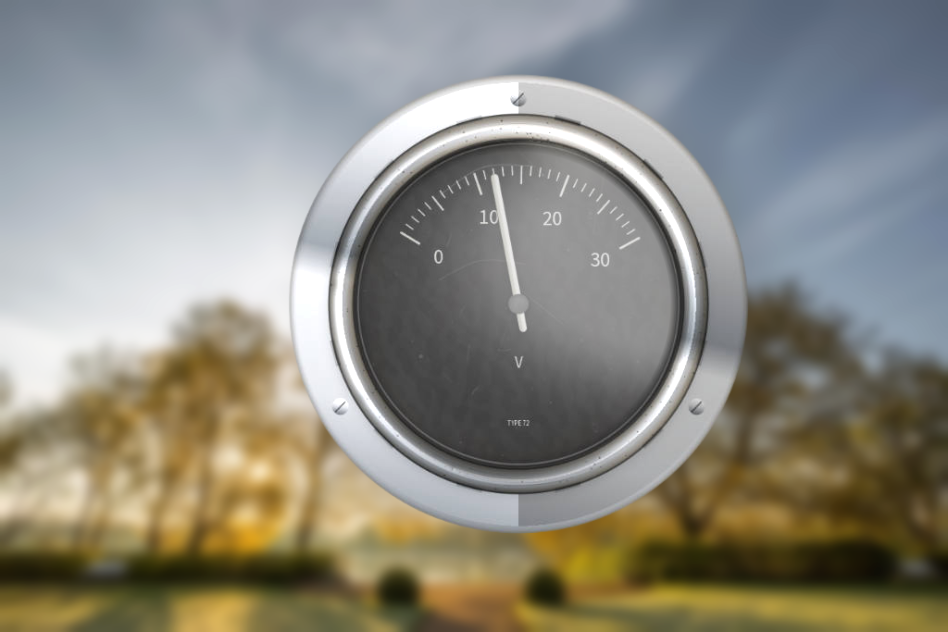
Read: 12; V
